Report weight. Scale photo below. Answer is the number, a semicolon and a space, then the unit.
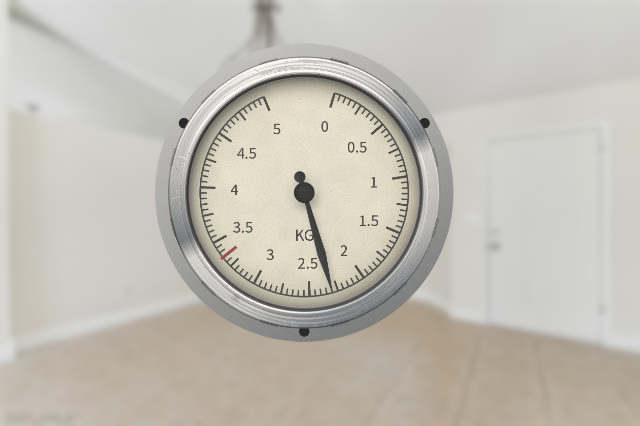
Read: 2.3; kg
